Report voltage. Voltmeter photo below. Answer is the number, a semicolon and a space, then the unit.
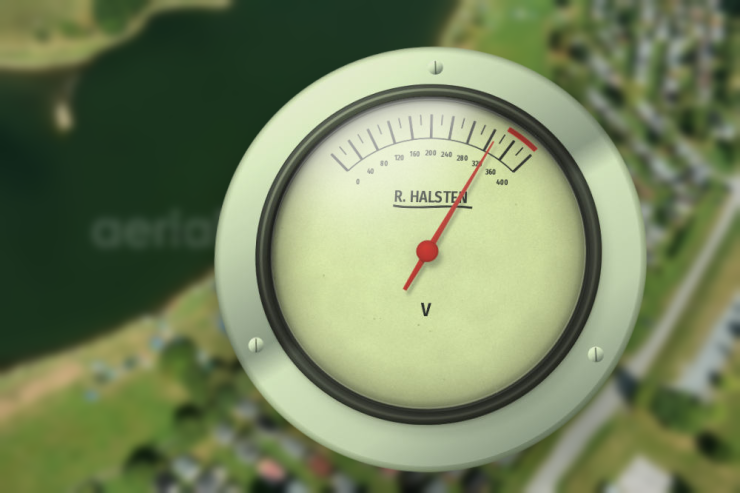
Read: 330; V
